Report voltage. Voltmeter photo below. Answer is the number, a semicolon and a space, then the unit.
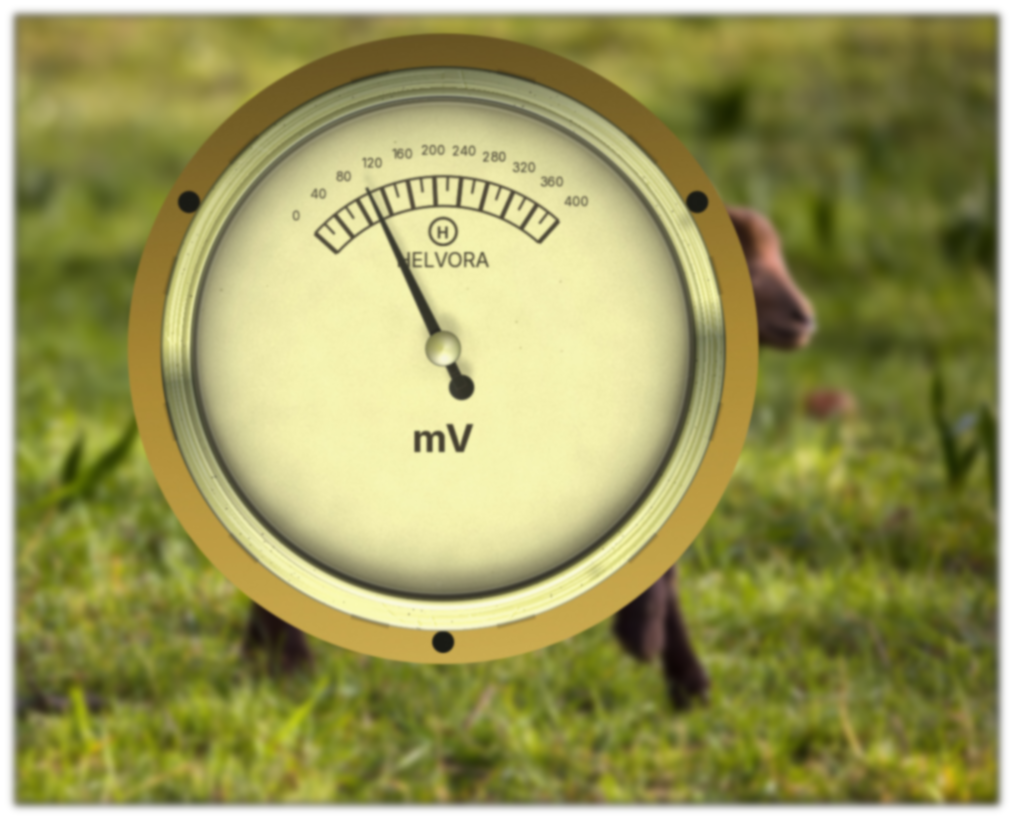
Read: 100; mV
